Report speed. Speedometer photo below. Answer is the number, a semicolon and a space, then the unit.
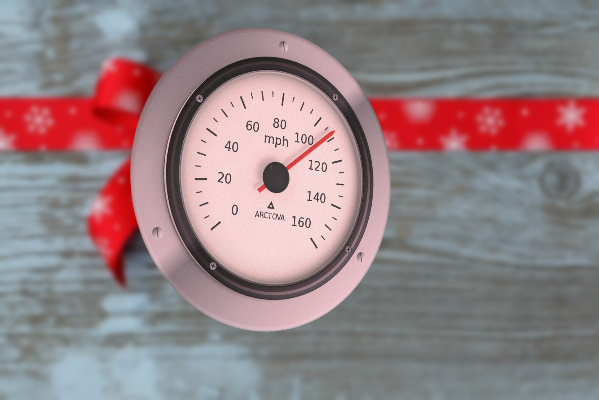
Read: 107.5; mph
